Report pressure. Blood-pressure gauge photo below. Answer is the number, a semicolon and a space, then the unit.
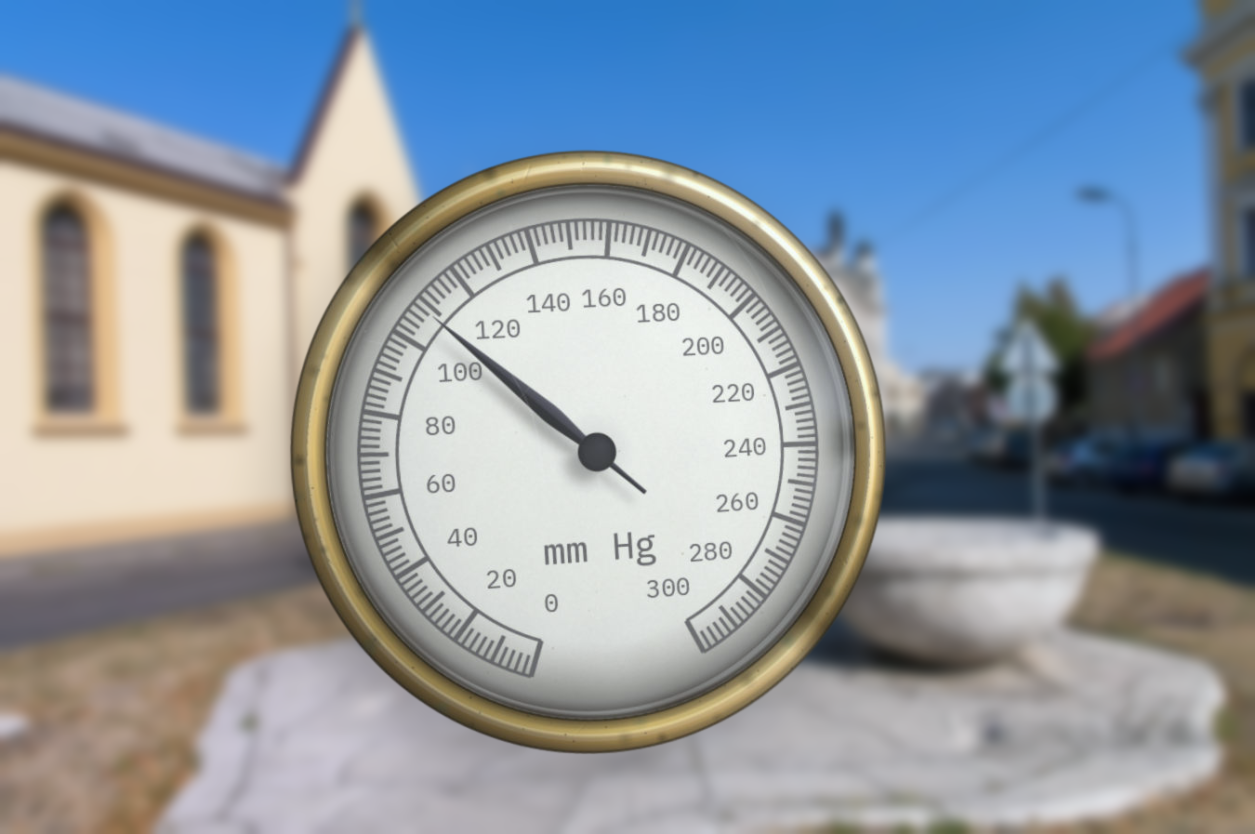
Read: 108; mmHg
